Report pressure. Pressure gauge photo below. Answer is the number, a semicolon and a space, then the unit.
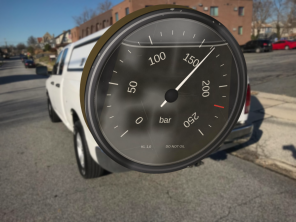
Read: 160; bar
